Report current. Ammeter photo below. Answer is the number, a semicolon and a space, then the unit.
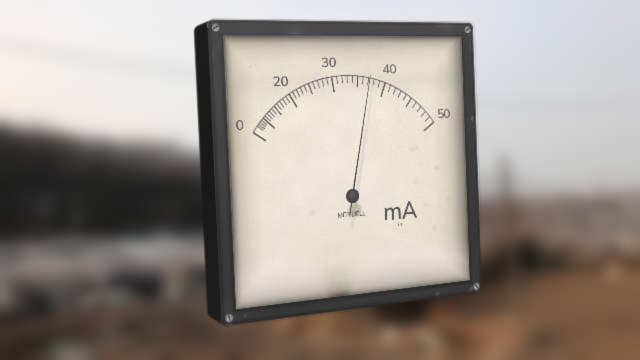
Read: 37; mA
